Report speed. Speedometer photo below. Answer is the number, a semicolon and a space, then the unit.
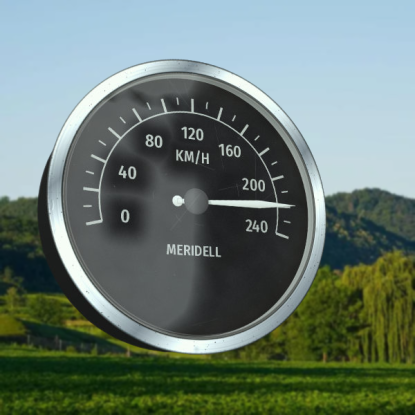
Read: 220; km/h
